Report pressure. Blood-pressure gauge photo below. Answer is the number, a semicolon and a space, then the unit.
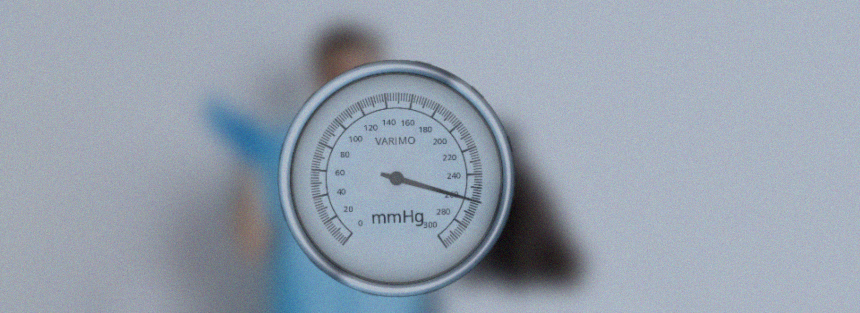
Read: 260; mmHg
